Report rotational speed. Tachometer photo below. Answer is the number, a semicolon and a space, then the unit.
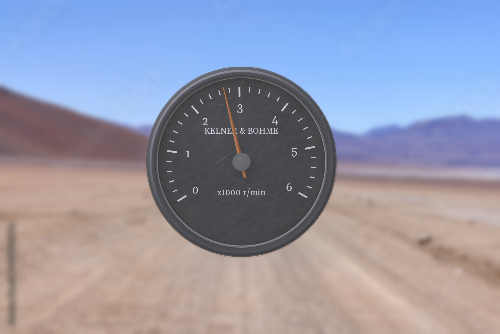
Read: 2700; rpm
